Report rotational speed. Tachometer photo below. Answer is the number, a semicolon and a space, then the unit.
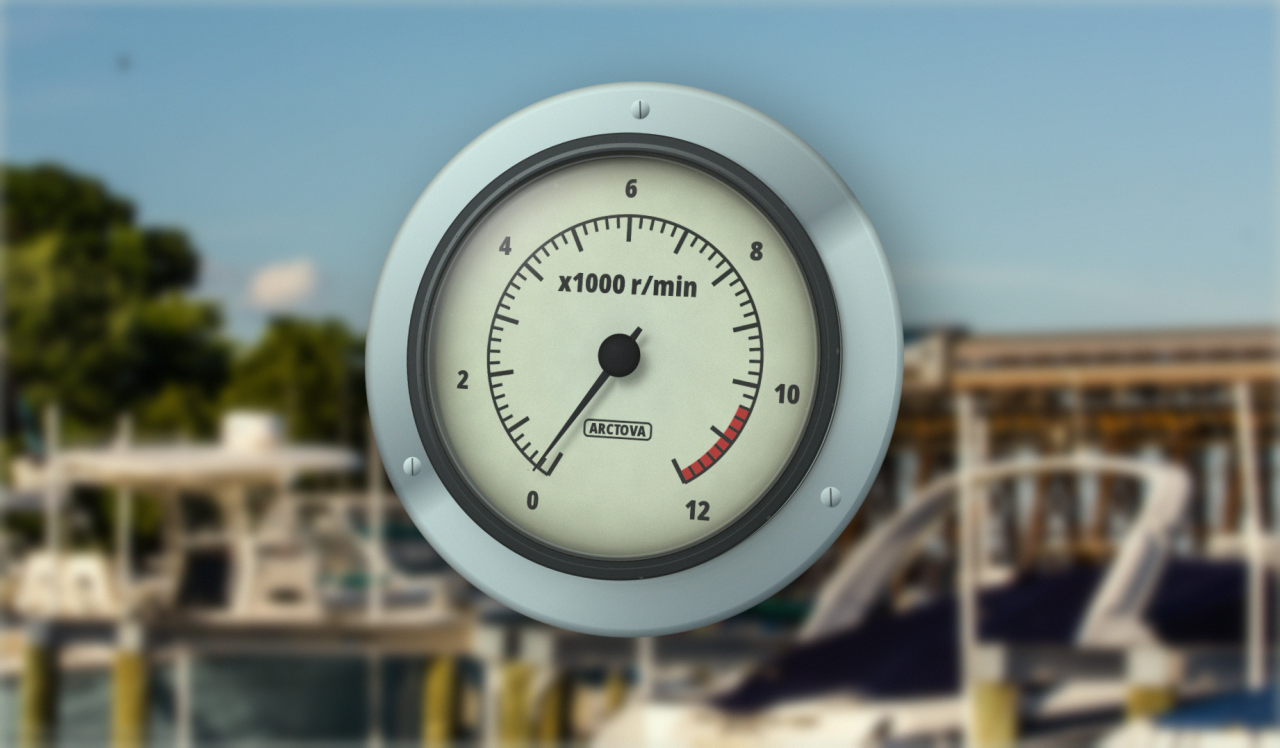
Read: 200; rpm
